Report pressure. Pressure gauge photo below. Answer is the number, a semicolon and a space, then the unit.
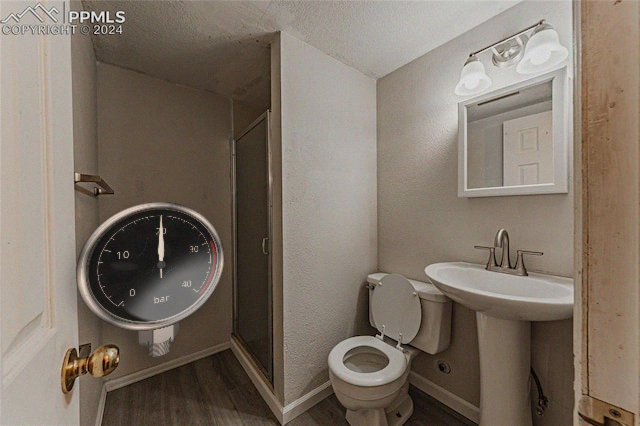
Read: 20; bar
